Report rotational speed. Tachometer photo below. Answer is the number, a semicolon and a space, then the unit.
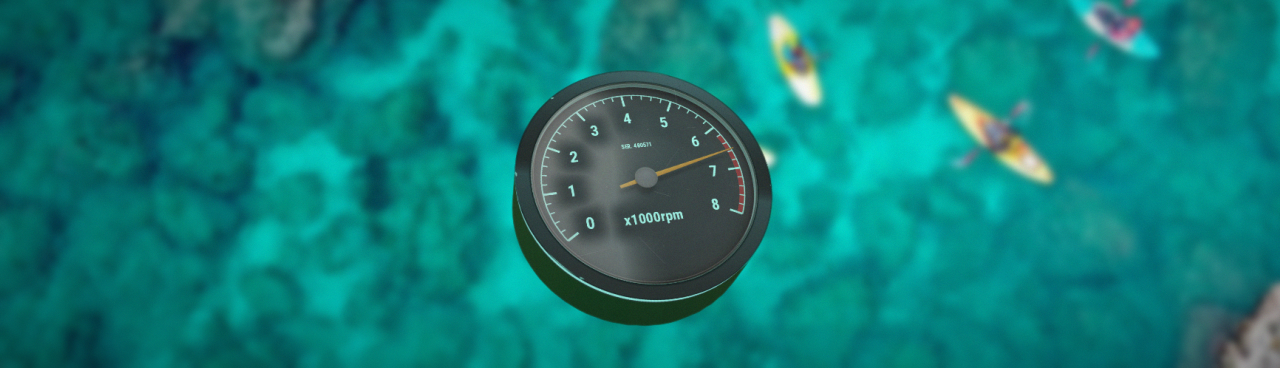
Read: 6600; rpm
